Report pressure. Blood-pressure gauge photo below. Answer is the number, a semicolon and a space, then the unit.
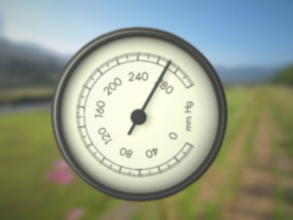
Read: 270; mmHg
